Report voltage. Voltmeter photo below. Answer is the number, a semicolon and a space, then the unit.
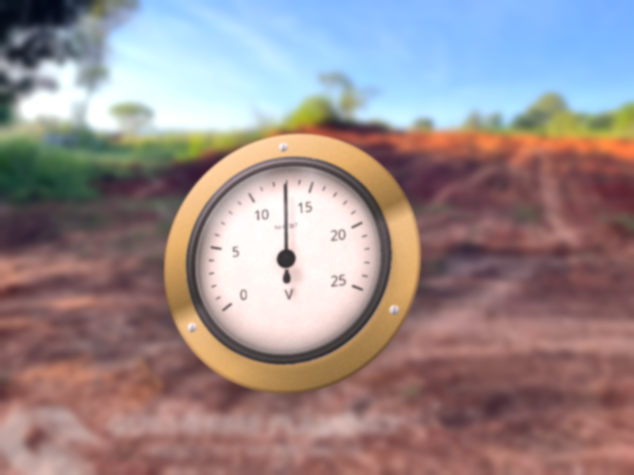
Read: 13; V
